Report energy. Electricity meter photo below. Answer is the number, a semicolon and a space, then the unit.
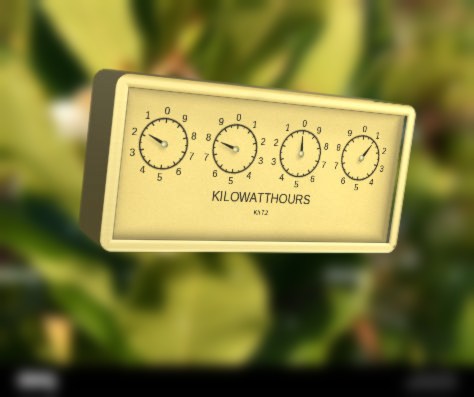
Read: 1801; kWh
